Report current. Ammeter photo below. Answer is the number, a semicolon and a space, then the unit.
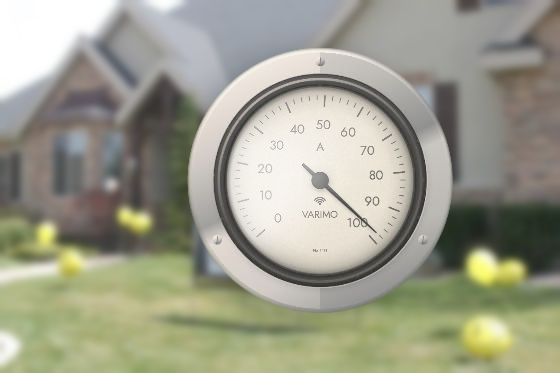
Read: 98; A
